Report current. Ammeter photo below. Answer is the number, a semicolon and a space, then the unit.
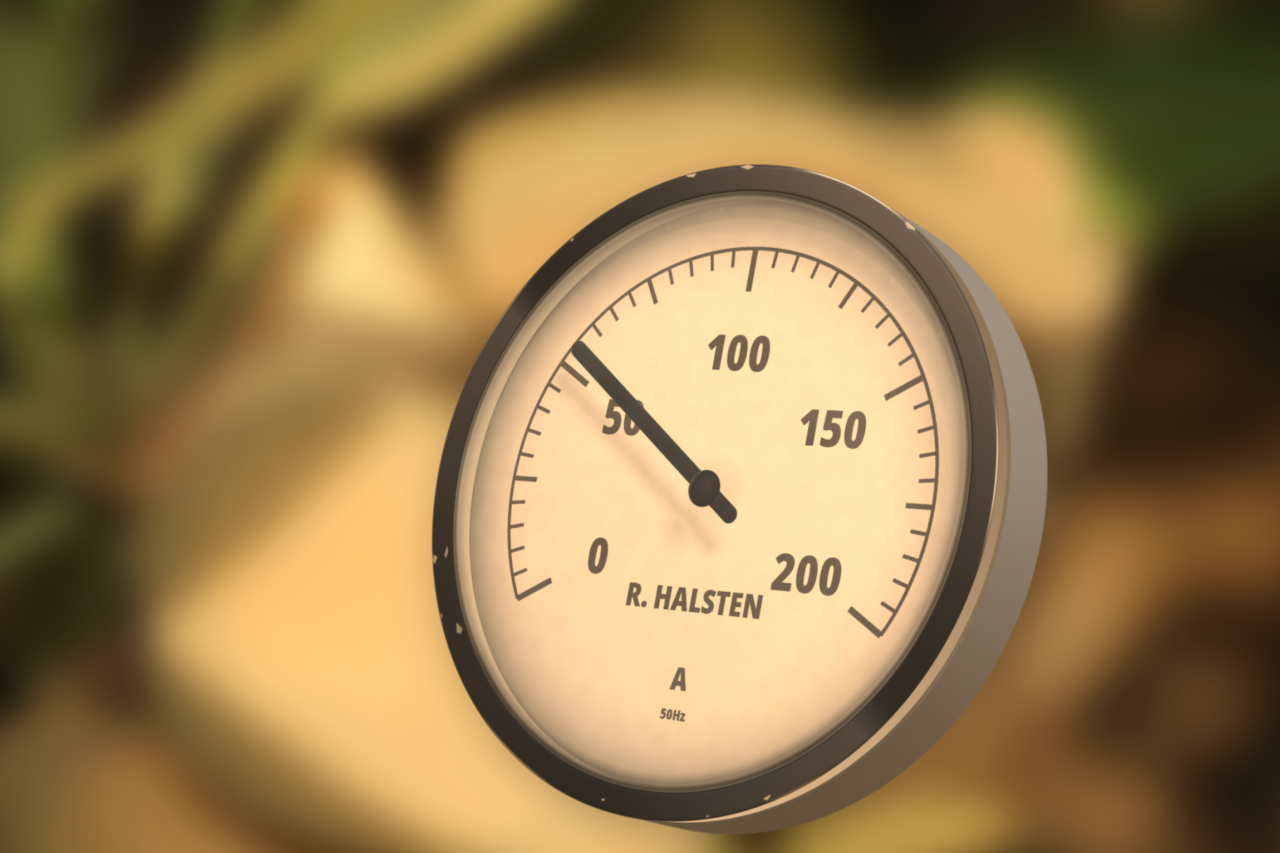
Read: 55; A
